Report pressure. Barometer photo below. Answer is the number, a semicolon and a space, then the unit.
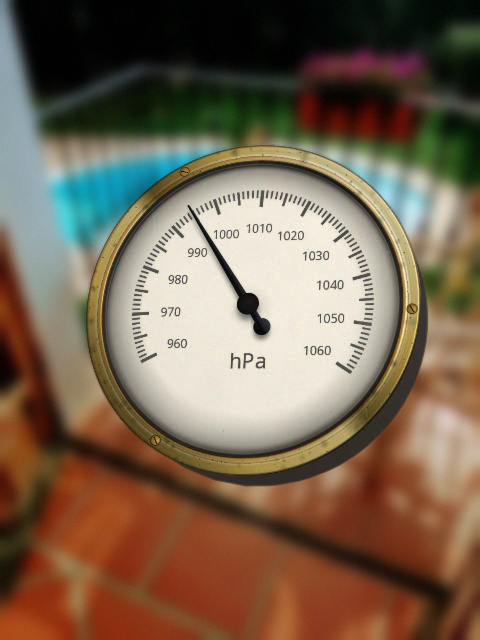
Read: 995; hPa
